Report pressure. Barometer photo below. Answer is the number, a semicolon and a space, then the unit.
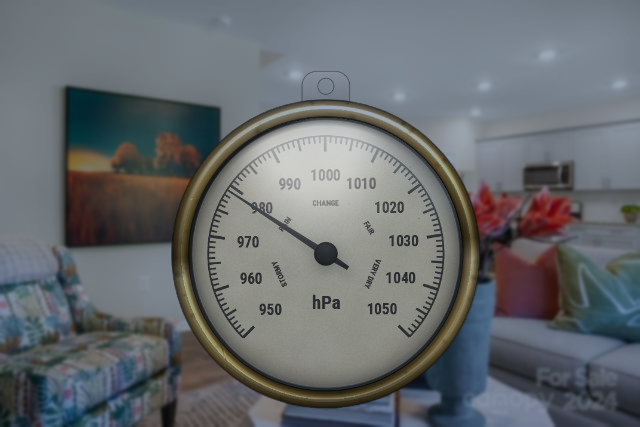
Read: 979; hPa
